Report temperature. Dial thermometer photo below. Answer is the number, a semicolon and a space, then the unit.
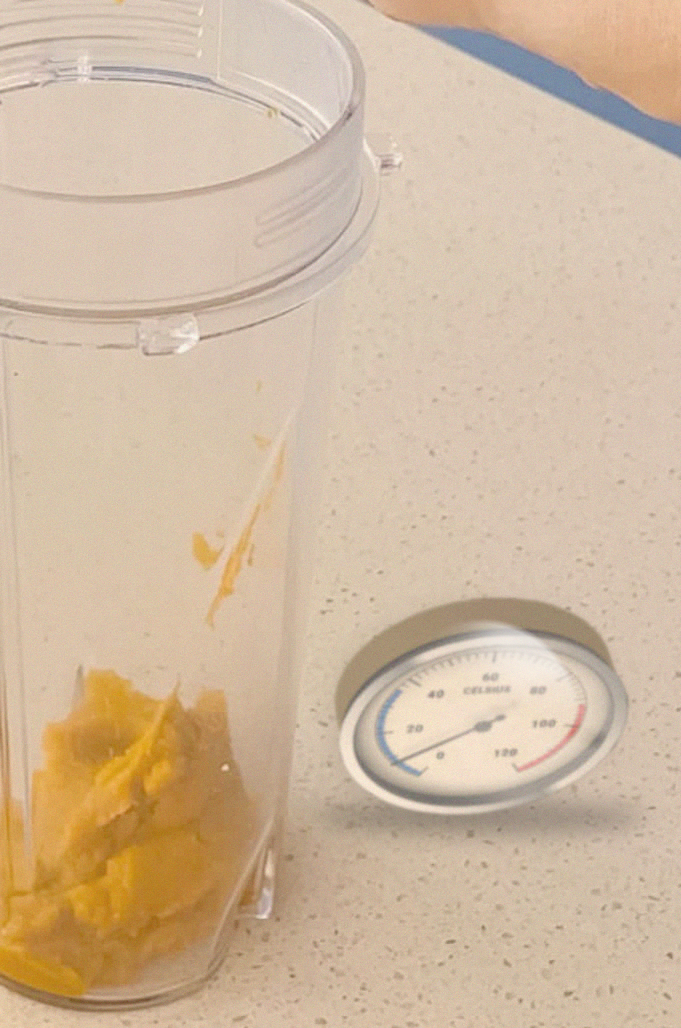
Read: 10; °C
